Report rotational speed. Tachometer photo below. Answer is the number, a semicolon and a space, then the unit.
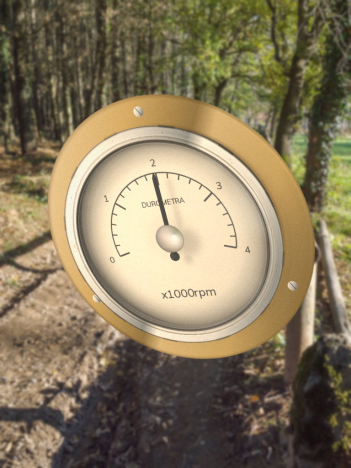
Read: 2000; rpm
